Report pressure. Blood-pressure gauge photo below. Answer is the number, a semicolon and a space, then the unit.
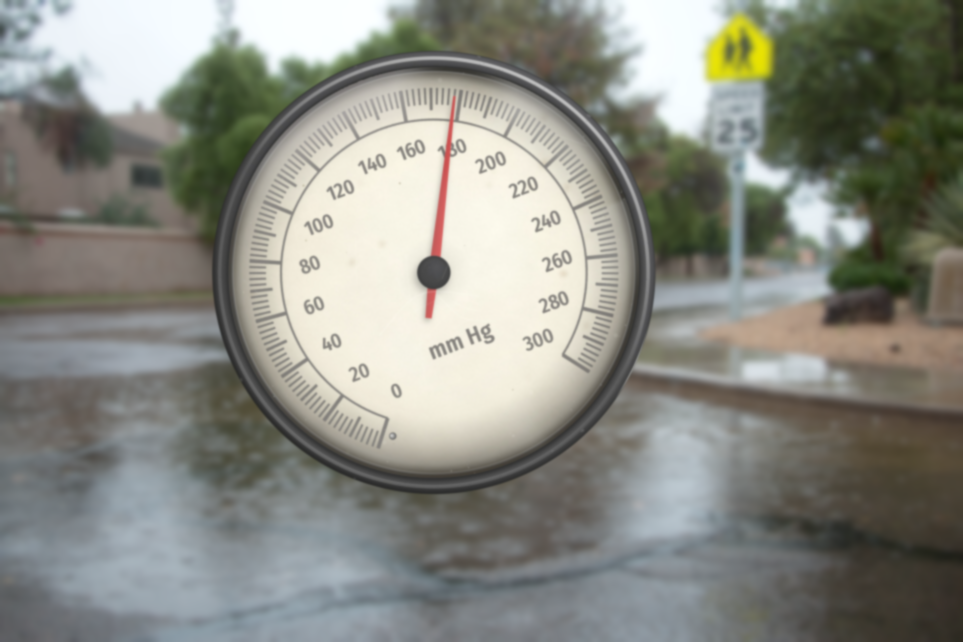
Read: 178; mmHg
